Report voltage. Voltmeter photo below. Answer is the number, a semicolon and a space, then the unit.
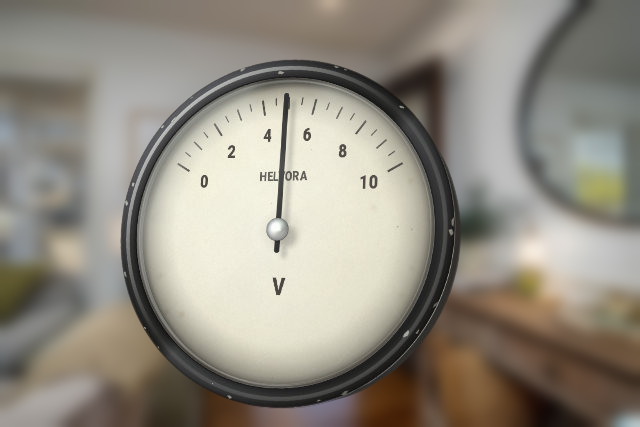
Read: 5; V
